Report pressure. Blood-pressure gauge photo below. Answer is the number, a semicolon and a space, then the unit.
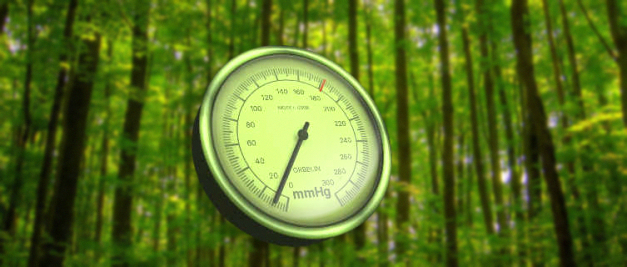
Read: 10; mmHg
